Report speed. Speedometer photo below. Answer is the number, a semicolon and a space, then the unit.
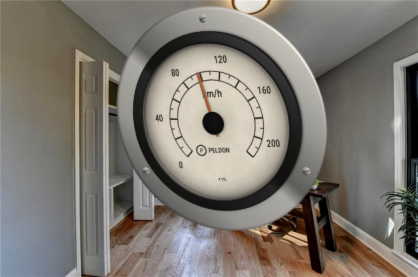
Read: 100; km/h
